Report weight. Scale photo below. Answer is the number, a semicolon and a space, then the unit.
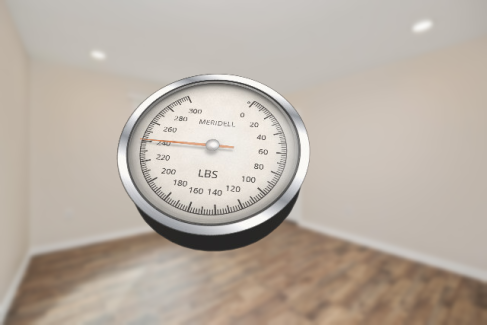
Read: 240; lb
